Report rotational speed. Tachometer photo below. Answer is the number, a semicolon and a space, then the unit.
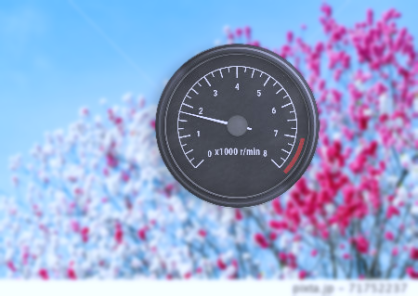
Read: 1750; rpm
